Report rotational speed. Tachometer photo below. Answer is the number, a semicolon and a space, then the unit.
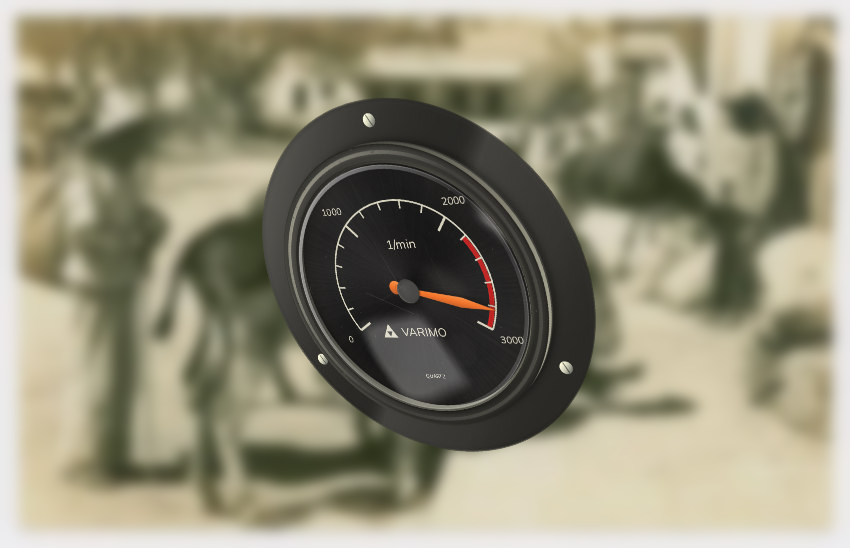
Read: 2800; rpm
